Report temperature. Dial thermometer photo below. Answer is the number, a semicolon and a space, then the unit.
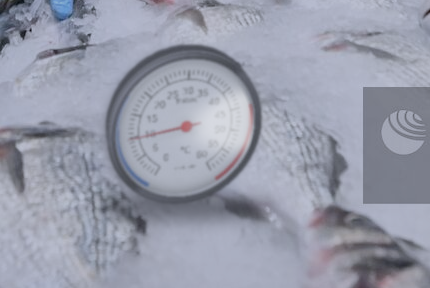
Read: 10; °C
